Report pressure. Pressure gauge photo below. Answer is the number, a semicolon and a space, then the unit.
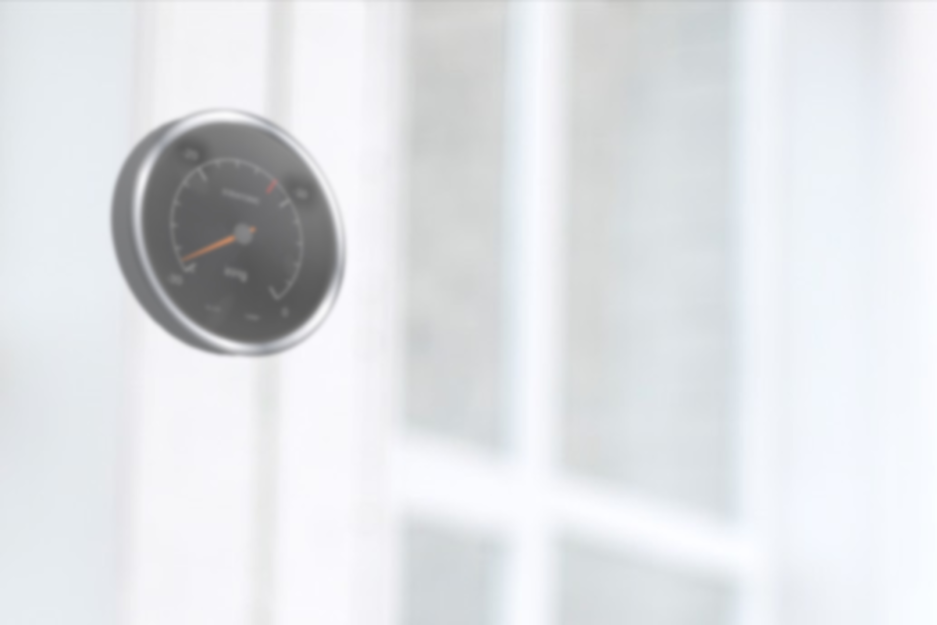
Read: -29; inHg
